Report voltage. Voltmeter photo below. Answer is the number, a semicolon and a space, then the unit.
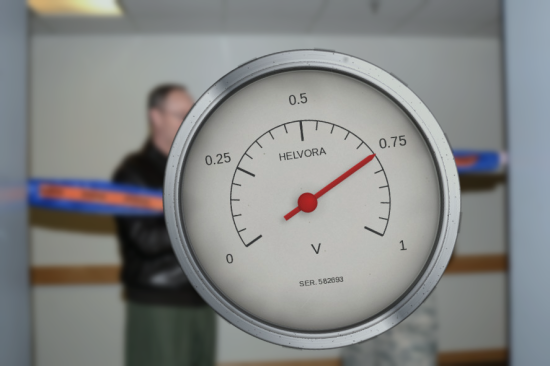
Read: 0.75; V
